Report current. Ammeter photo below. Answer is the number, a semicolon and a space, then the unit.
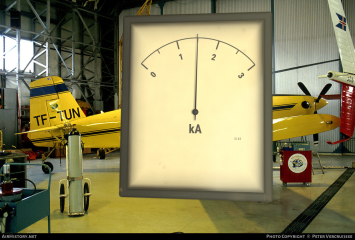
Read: 1.5; kA
